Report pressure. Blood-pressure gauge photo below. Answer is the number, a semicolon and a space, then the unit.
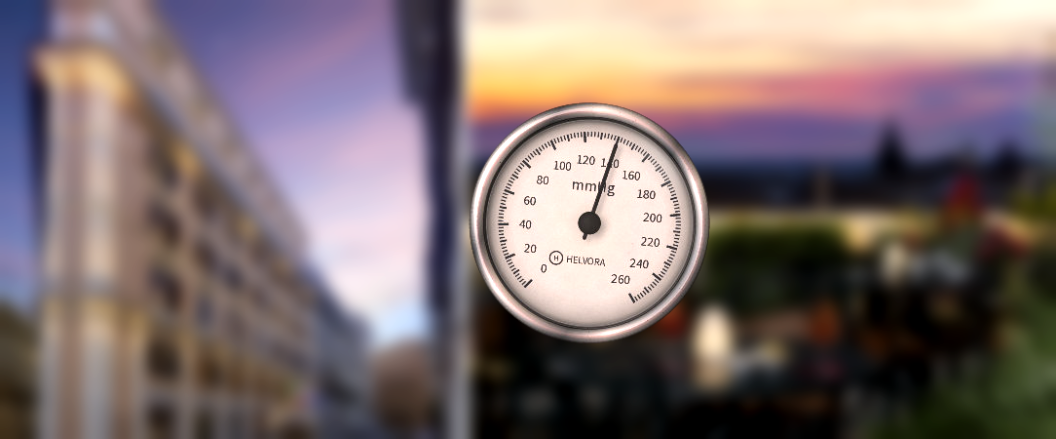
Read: 140; mmHg
